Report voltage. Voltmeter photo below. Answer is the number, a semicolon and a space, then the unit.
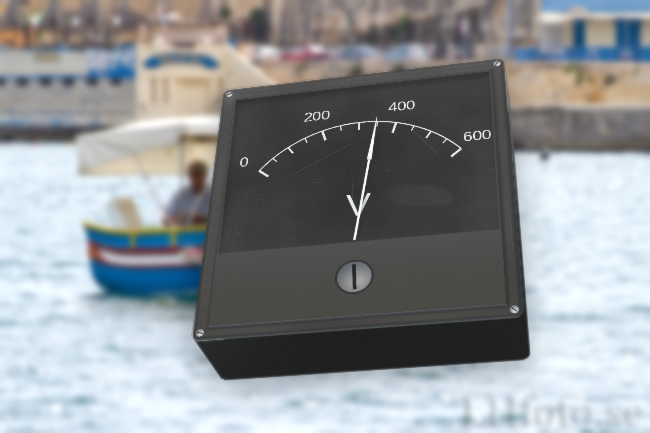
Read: 350; V
